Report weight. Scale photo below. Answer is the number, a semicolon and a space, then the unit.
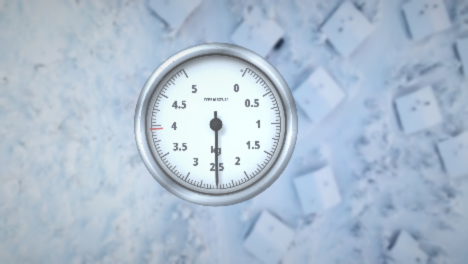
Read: 2.5; kg
